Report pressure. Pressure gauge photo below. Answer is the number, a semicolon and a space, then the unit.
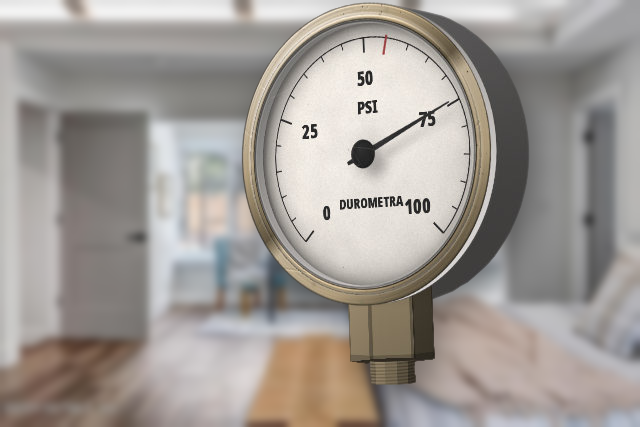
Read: 75; psi
